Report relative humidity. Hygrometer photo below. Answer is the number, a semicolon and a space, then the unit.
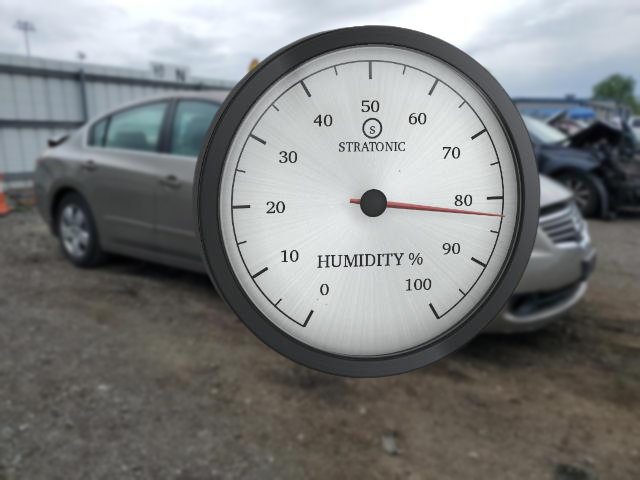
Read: 82.5; %
